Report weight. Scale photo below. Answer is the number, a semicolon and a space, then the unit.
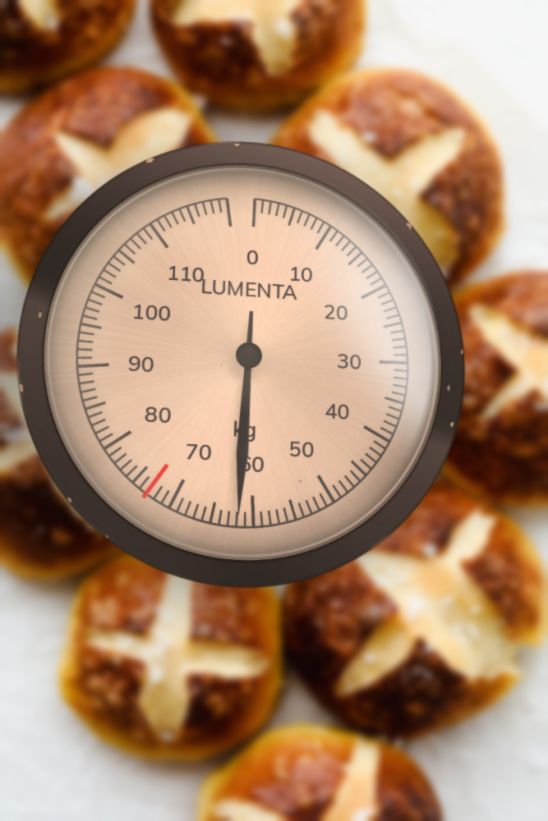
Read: 62; kg
